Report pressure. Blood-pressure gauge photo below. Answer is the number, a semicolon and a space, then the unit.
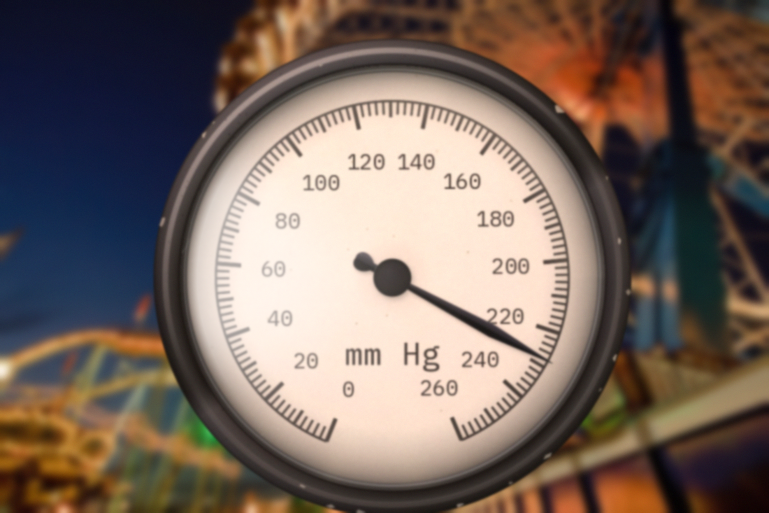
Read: 228; mmHg
